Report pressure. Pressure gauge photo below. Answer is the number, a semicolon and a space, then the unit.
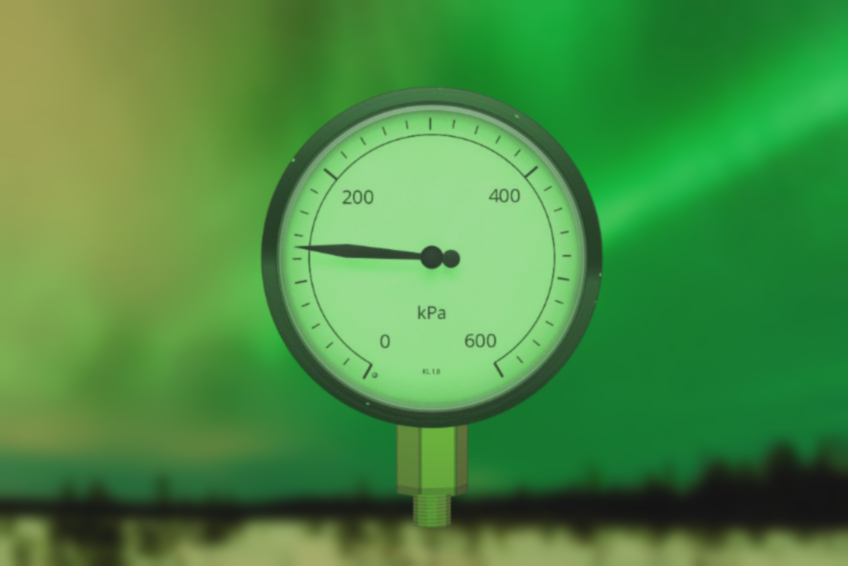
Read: 130; kPa
